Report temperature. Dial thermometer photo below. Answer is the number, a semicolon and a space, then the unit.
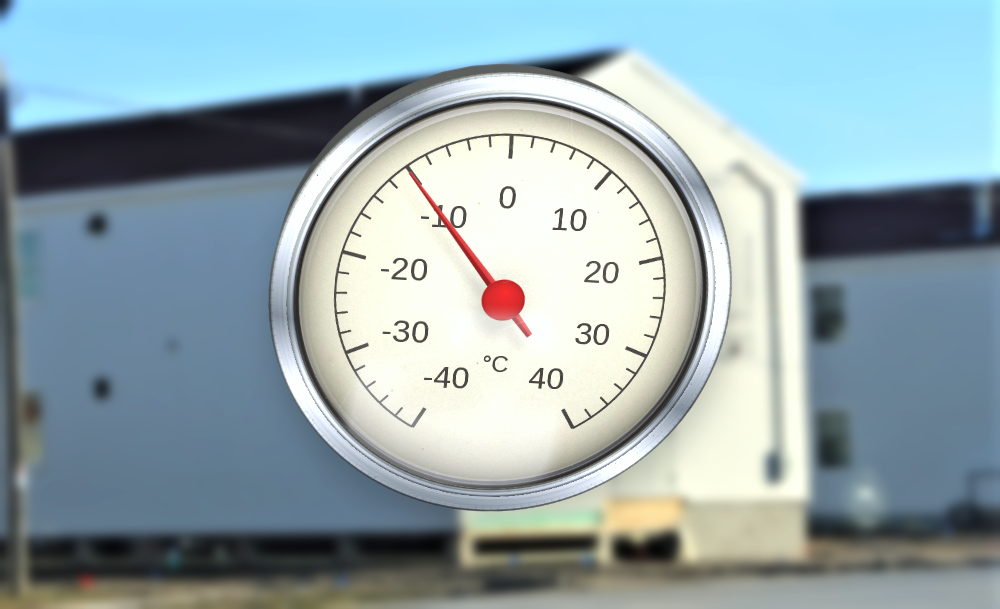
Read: -10; °C
